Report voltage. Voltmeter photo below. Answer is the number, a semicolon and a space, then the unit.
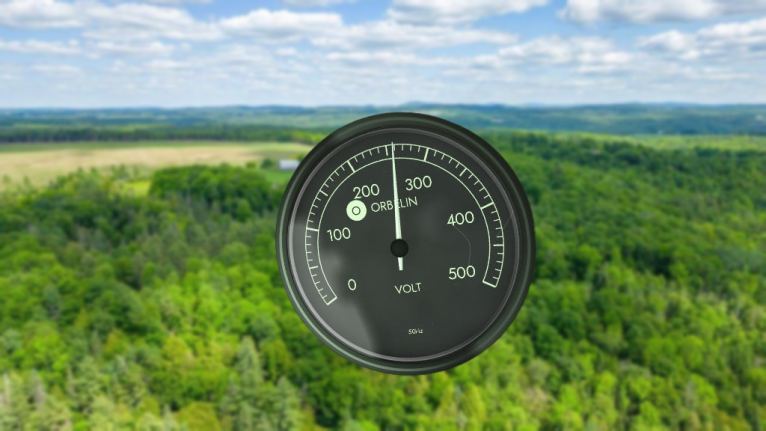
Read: 260; V
